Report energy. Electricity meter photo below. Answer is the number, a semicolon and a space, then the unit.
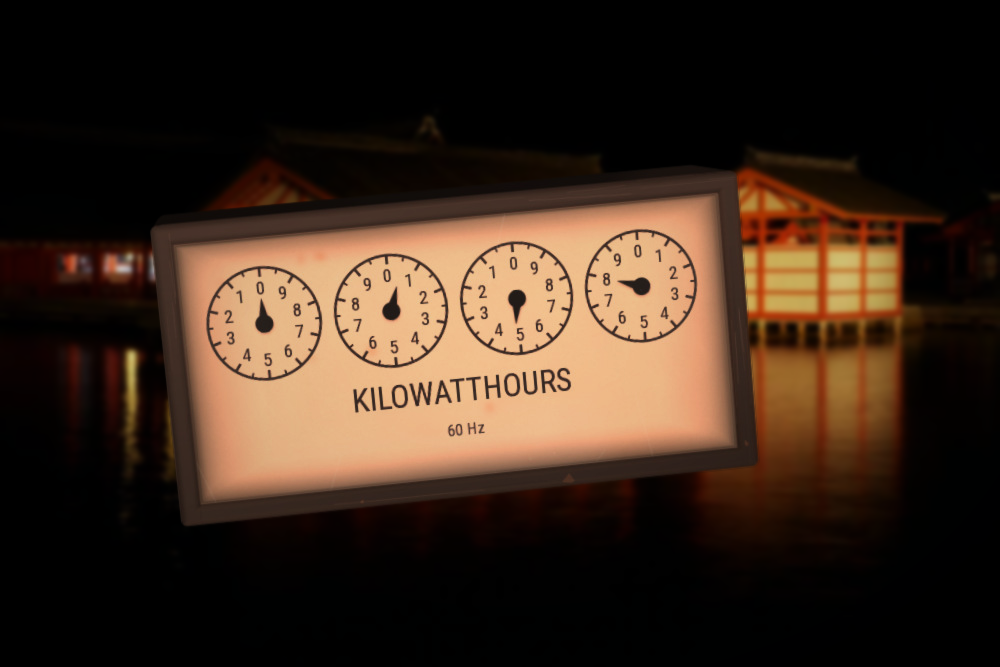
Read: 48; kWh
